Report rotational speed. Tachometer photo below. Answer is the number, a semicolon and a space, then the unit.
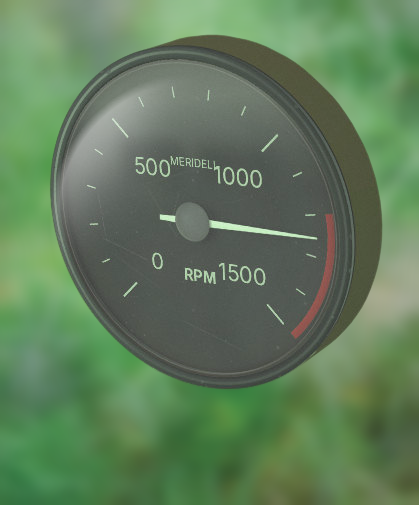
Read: 1250; rpm
